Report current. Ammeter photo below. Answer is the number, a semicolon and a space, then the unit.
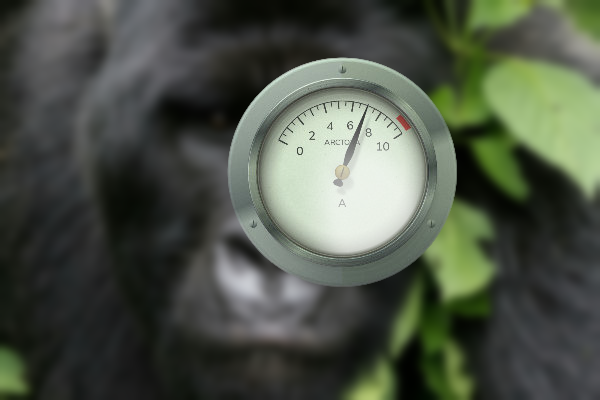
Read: 7; A
